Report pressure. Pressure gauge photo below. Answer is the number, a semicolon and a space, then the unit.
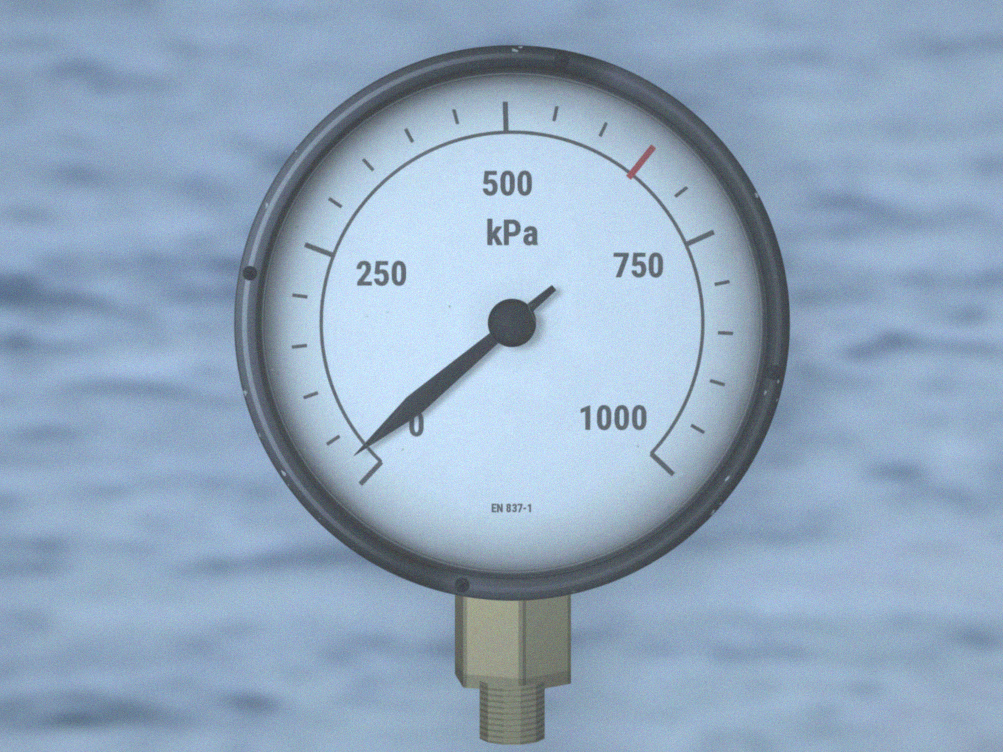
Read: 25; kPa
